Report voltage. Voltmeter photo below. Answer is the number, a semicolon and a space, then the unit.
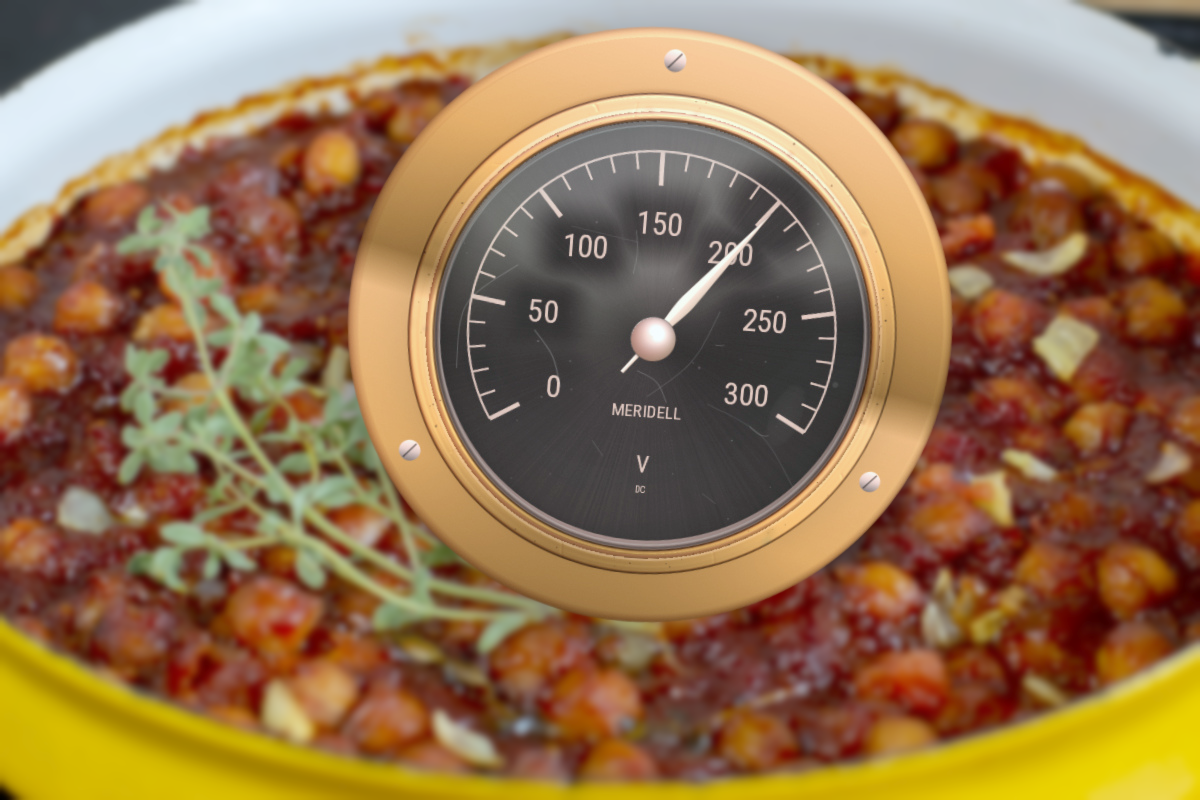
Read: 200; V
